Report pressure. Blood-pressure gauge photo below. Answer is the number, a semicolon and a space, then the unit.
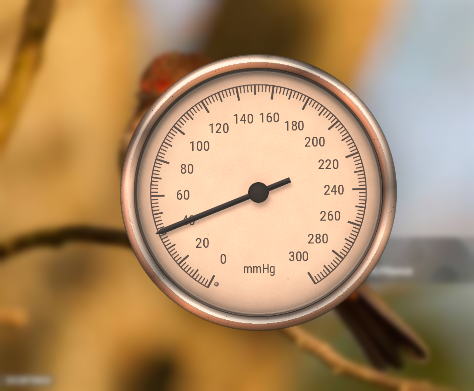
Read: 40; mmHg
